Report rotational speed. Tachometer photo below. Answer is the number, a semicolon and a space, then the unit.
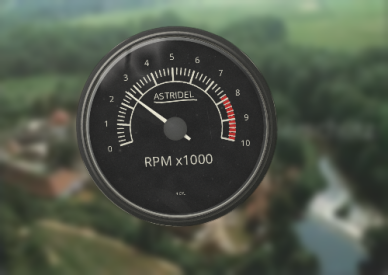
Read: 2600; rpm
